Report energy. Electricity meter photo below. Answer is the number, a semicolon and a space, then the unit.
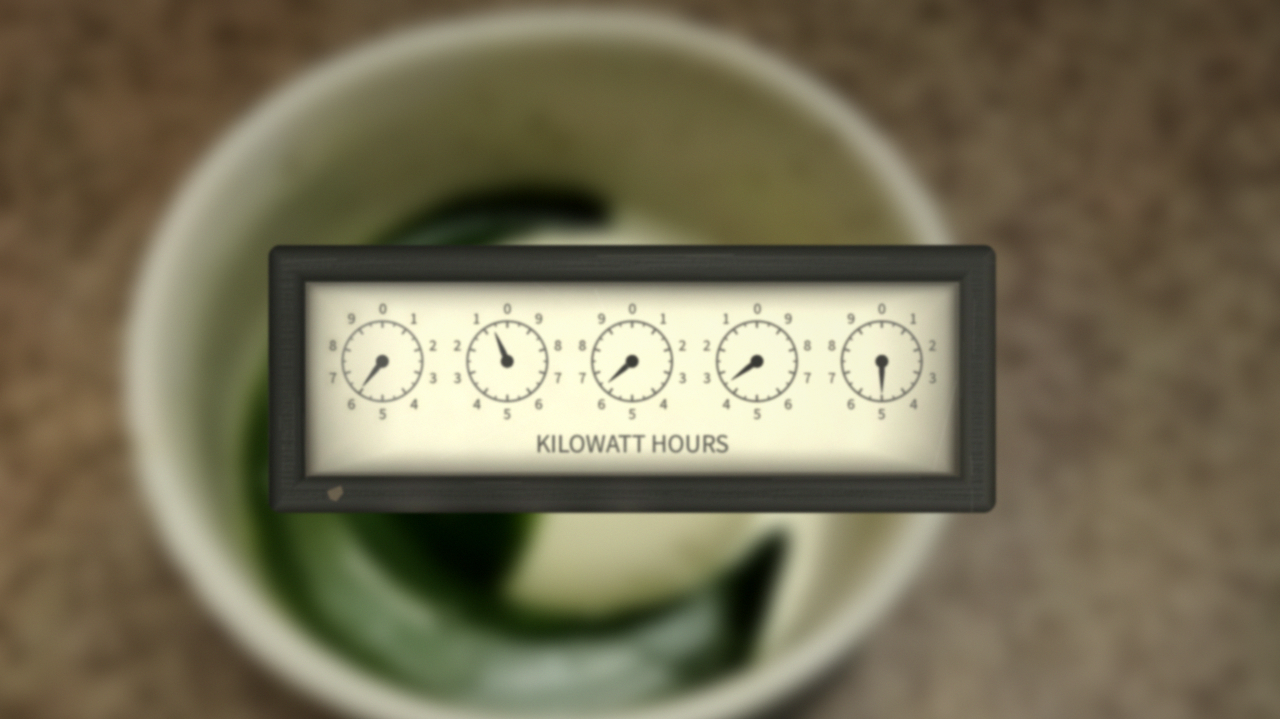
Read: 60635; kWh
